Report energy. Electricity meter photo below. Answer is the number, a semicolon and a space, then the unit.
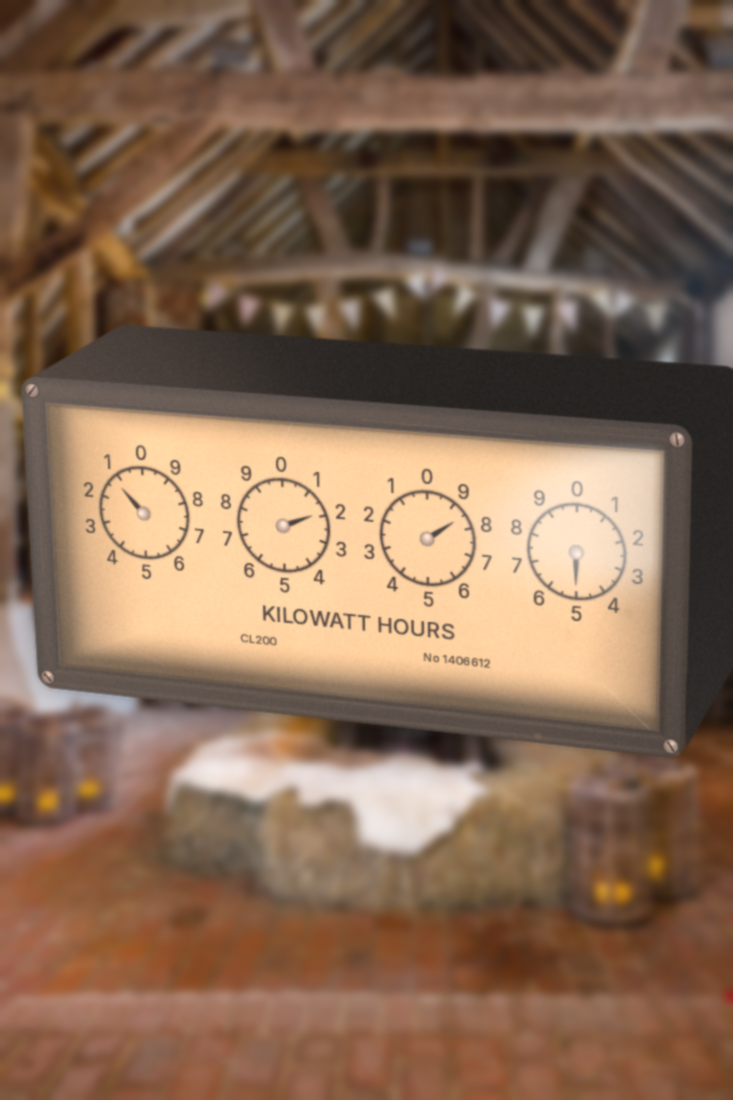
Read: 1185; kWh
